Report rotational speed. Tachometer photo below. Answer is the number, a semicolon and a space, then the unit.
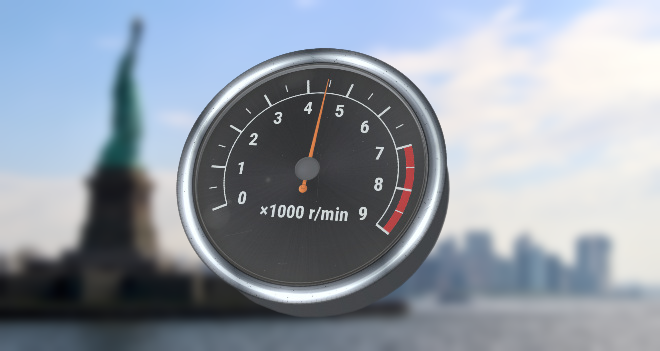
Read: 4500; rpm
